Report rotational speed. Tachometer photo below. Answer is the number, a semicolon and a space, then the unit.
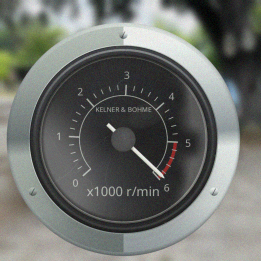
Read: 5900; rpm
